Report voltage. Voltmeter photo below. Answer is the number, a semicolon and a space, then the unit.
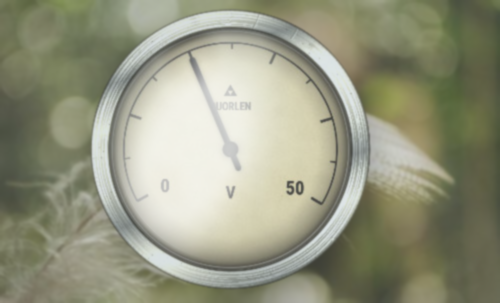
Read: 20; V
